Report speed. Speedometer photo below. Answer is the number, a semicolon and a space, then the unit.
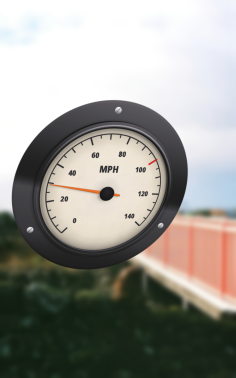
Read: 30; mph
